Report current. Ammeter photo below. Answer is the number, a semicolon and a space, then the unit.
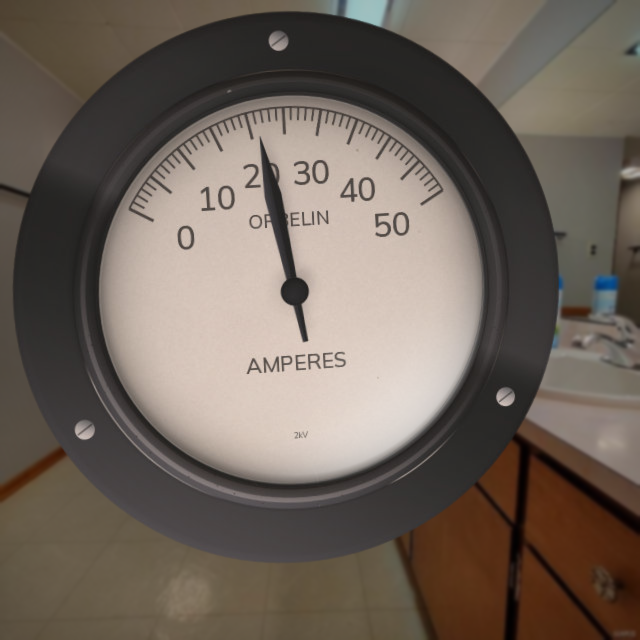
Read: 21; A
